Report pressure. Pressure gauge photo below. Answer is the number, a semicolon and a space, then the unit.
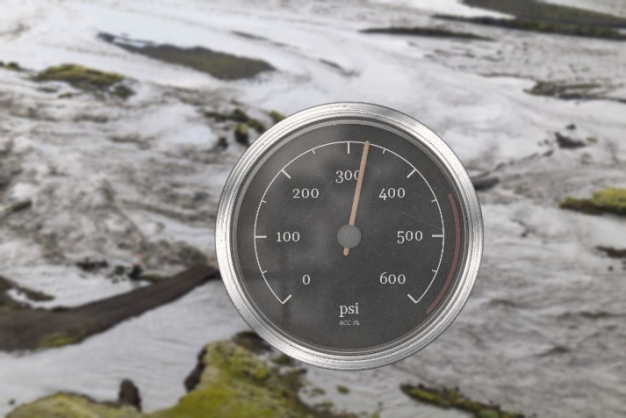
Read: 325; psi
